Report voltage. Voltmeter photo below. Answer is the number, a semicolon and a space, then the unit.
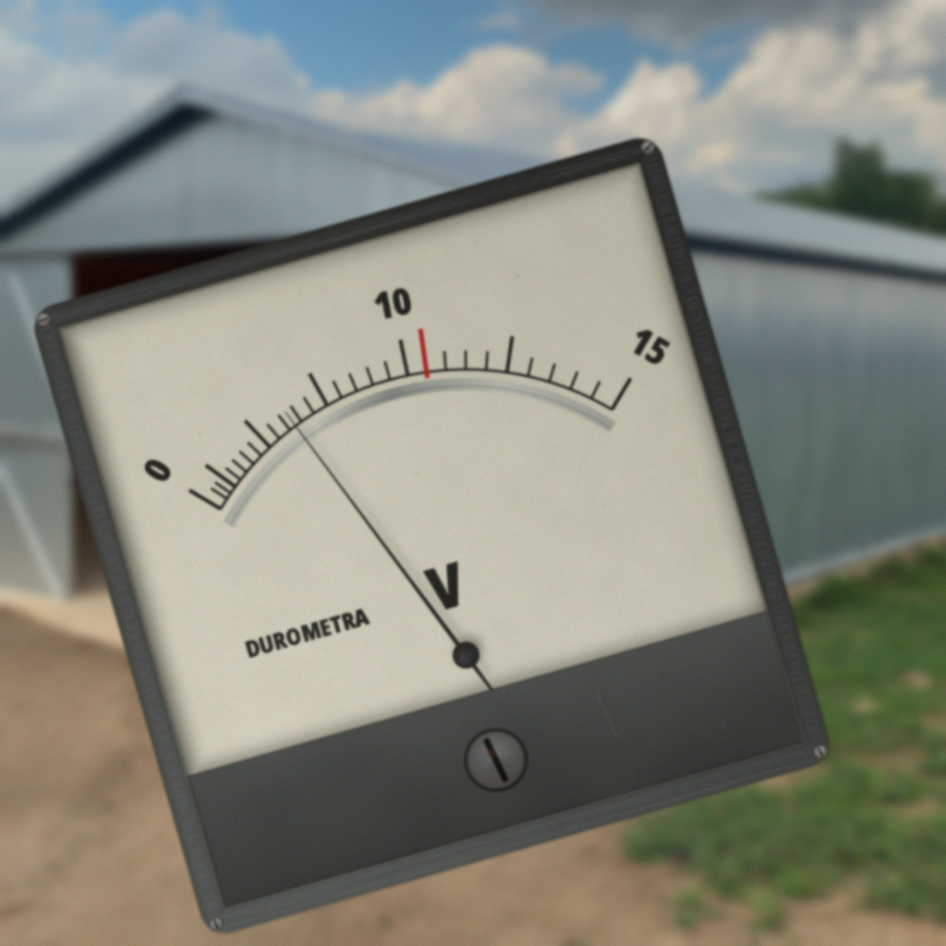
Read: 6.25; V
